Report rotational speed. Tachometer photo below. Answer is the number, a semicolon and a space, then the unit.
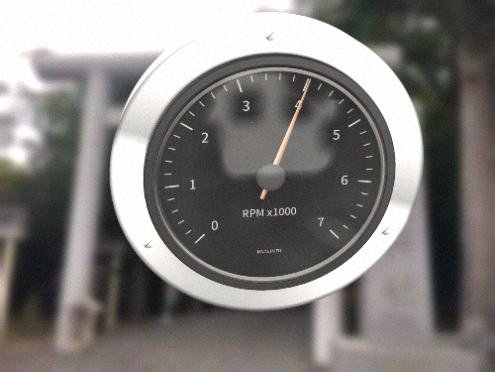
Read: 4000; rpm
